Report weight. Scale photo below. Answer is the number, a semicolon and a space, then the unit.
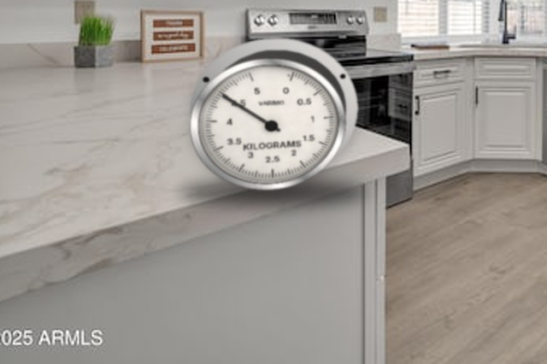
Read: 4.5; kg
